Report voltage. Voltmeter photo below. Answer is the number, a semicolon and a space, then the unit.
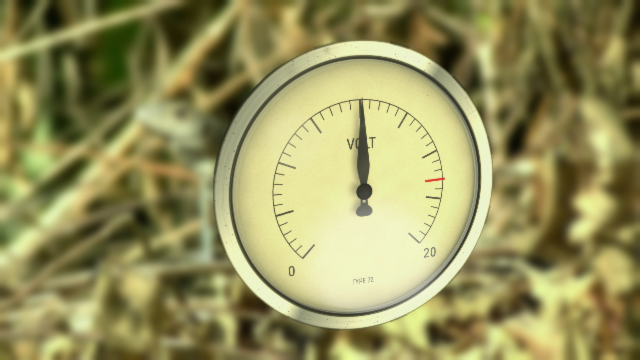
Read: 10; V
